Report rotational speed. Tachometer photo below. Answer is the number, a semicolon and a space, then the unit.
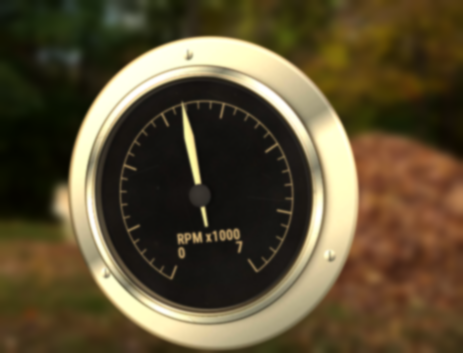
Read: 3400; rpm
